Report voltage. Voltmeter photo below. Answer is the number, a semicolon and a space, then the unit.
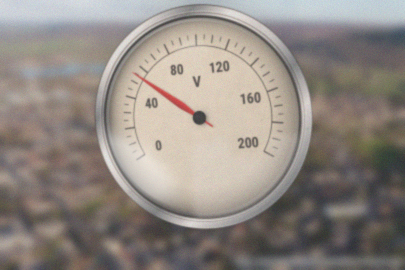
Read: 55; V
